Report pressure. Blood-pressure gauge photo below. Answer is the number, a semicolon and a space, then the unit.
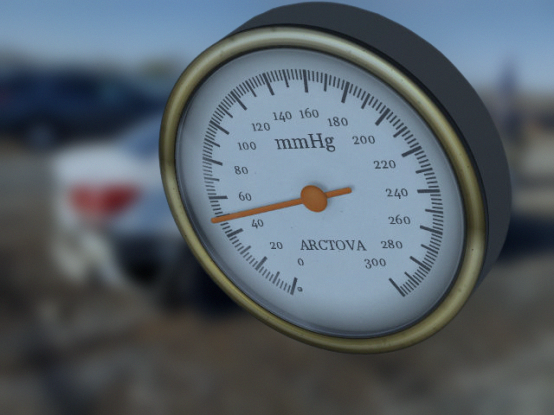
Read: 50; mmHg
